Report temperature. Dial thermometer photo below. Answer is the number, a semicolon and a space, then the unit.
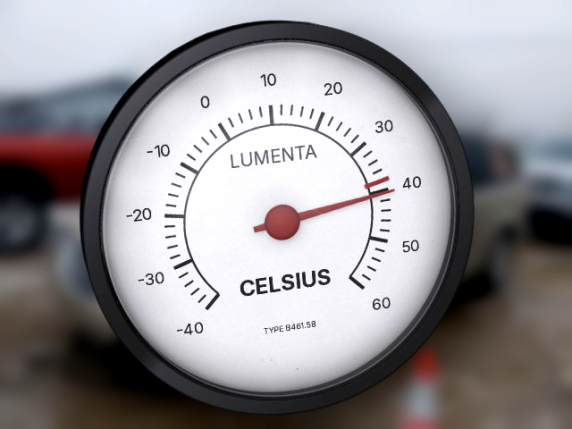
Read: 40; °C
